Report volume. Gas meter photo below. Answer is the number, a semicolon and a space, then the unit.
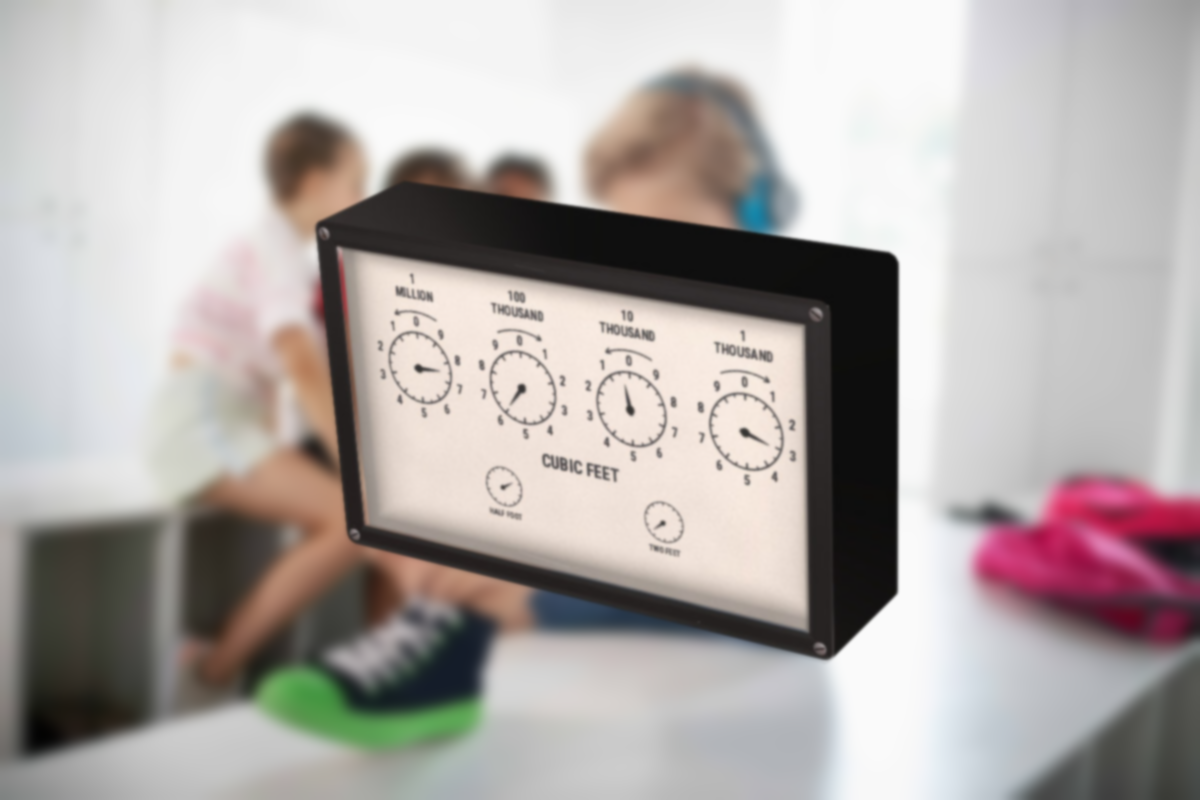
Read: 760300; ft³
